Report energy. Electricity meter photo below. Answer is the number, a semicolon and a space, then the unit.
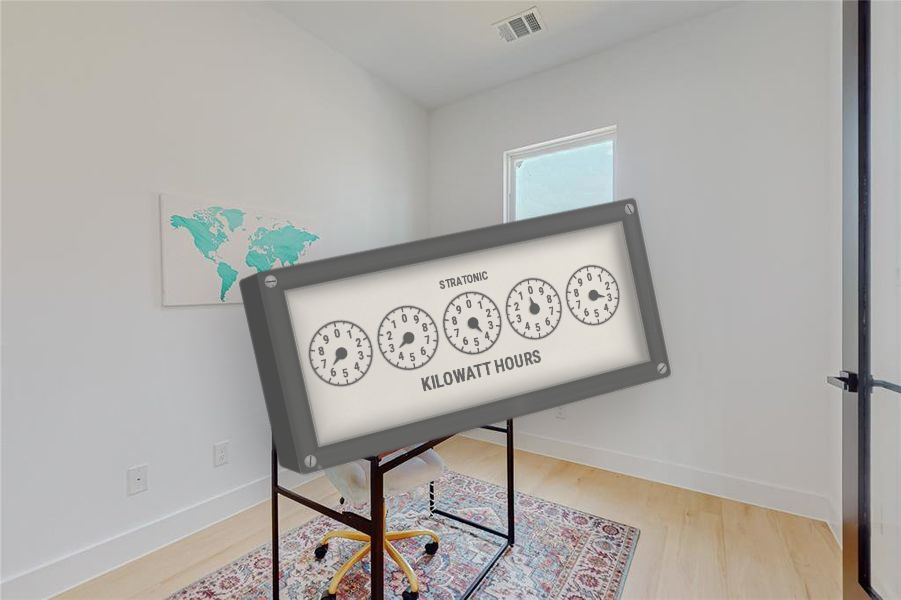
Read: 63403; kWh
